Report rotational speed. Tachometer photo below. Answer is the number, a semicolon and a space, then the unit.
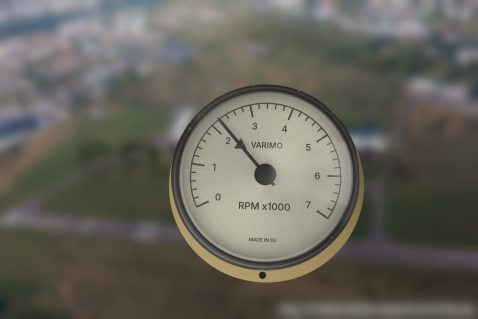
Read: 2200; rpm
